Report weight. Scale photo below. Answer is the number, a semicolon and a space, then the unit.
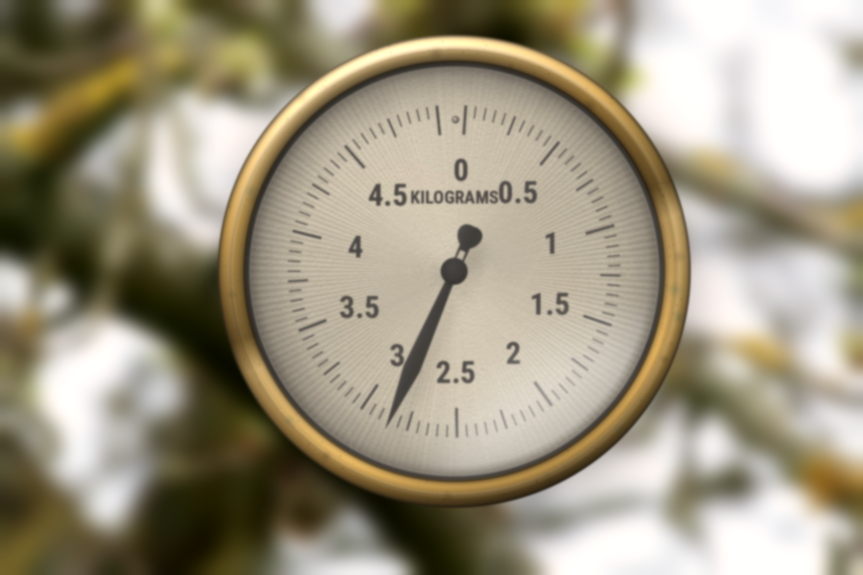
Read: 2.85; kg
